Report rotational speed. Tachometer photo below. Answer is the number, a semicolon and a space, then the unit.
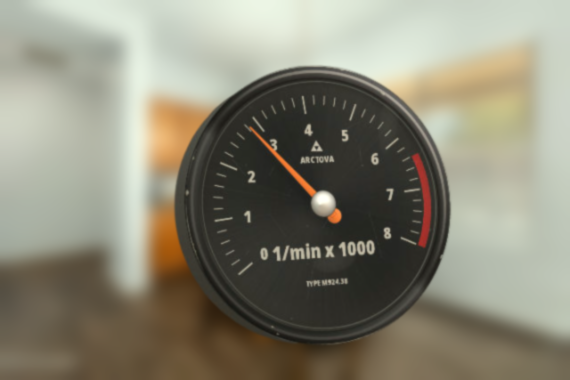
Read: 2800; rpm
